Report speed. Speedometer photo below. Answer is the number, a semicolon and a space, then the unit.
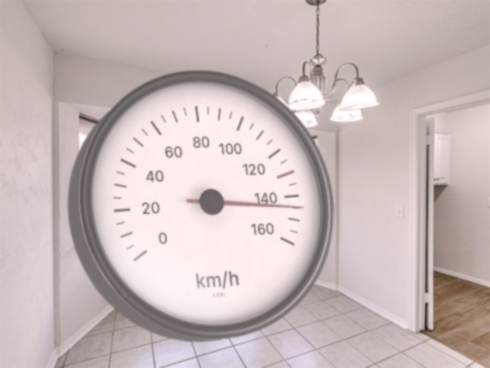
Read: 145; km/h
